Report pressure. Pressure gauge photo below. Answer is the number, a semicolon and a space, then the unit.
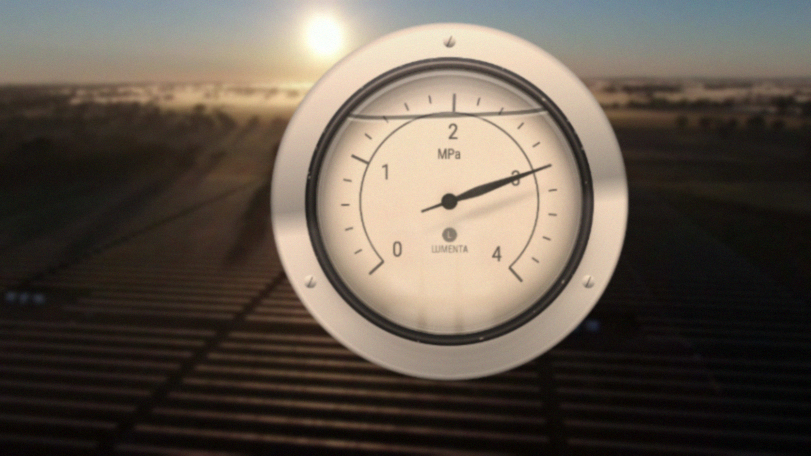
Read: 3; MPa
